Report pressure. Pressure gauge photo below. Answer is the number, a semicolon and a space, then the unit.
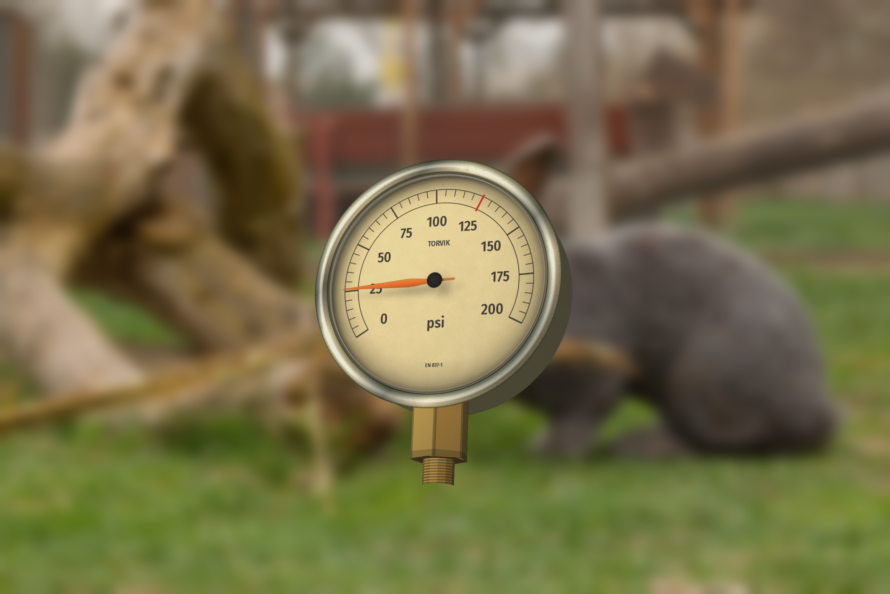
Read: 25; psi
